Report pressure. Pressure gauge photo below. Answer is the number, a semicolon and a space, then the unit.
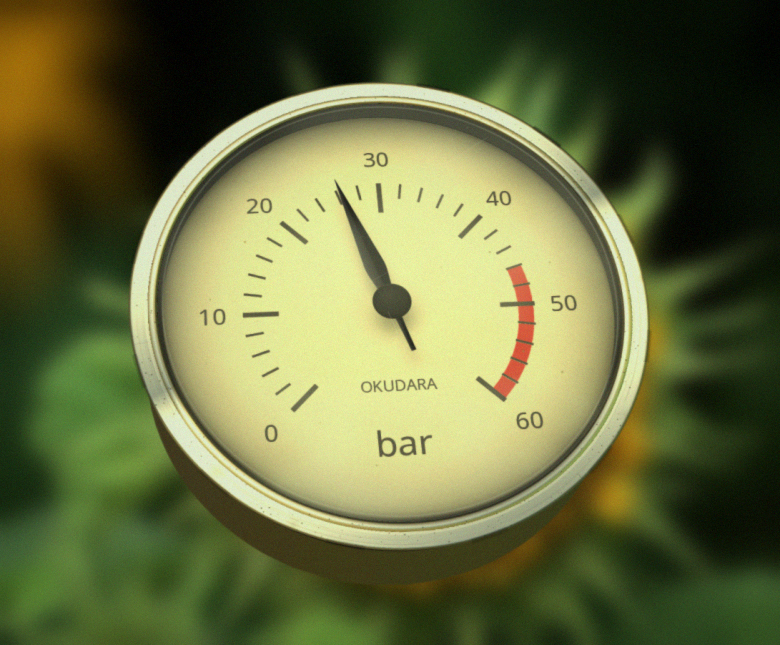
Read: 26; bar
